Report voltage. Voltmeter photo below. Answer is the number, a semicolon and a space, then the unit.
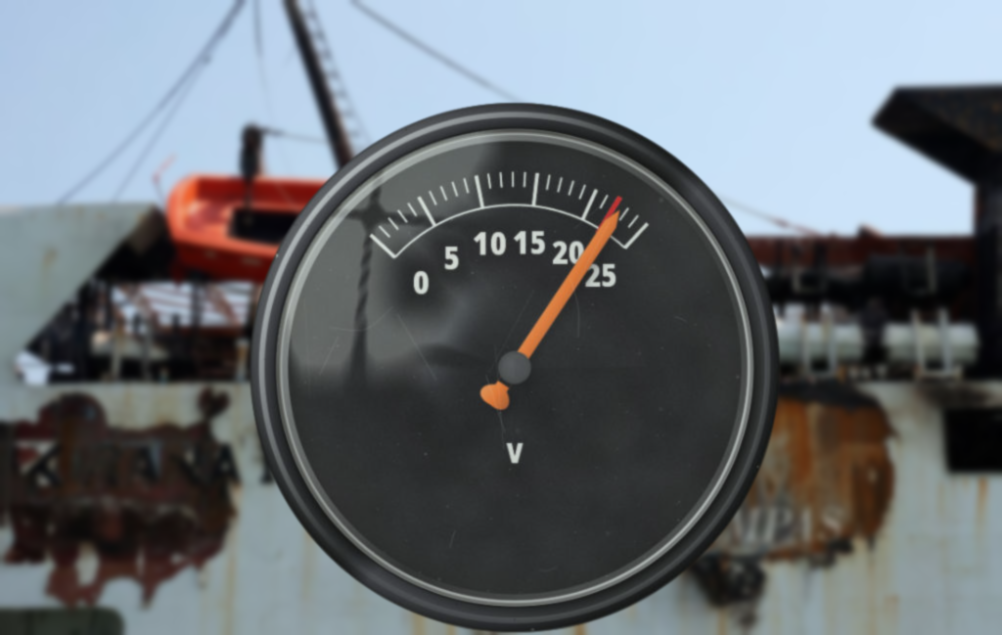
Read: 22.5; V
